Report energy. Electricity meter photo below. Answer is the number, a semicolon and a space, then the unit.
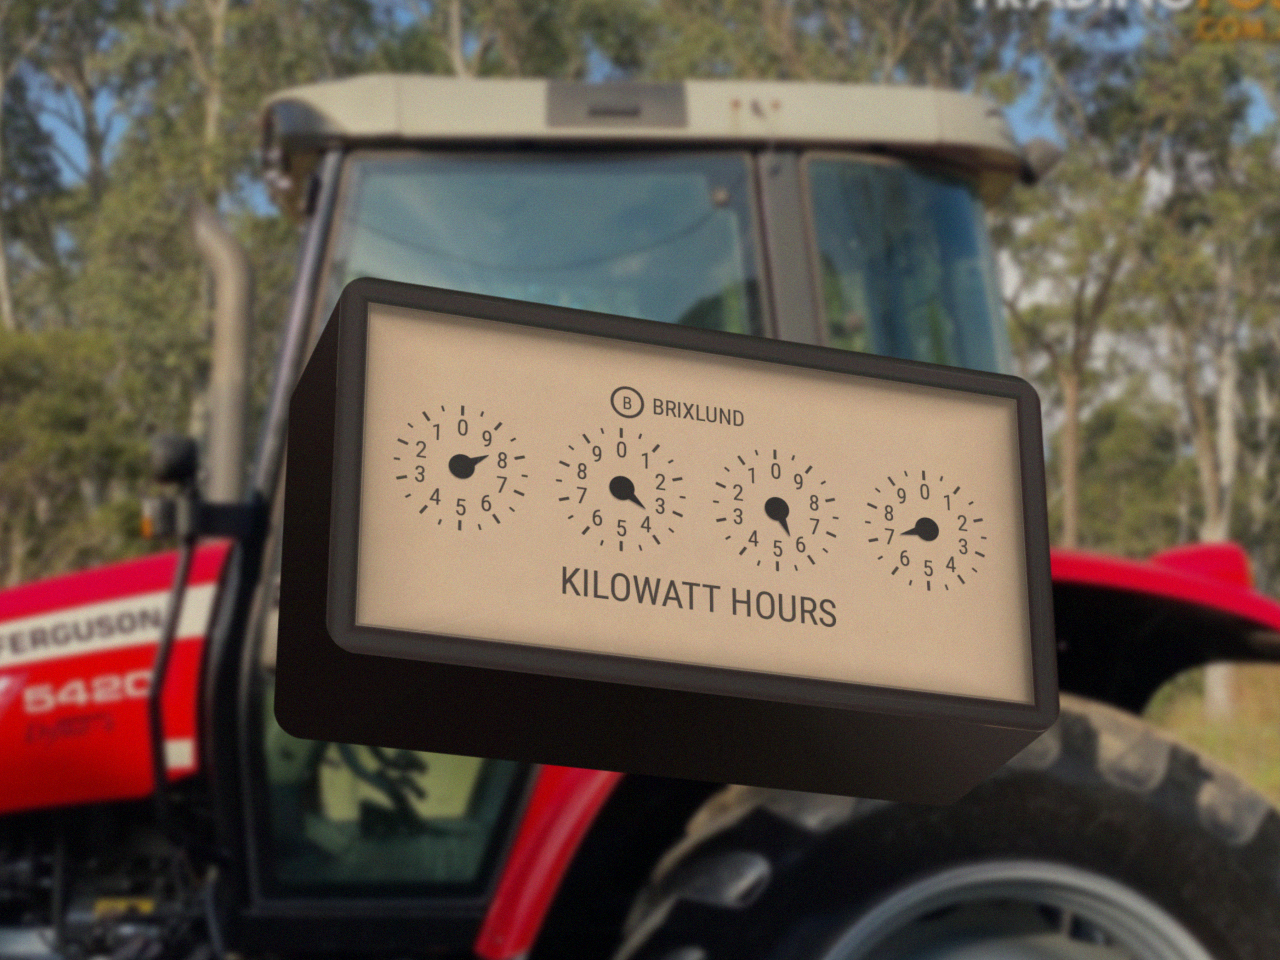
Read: 8357; kWh
